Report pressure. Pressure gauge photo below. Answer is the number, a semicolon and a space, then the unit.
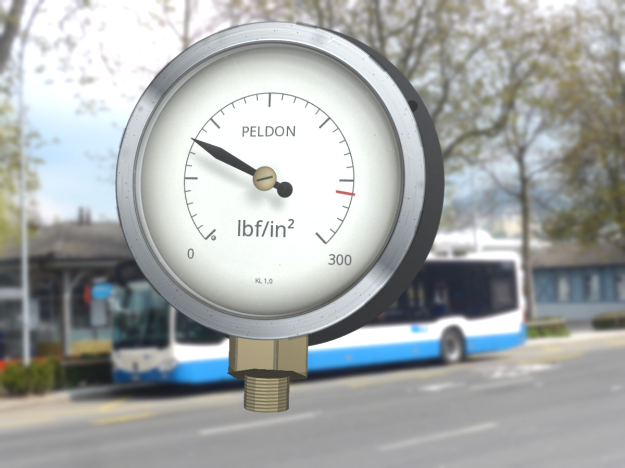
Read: 80; psi
